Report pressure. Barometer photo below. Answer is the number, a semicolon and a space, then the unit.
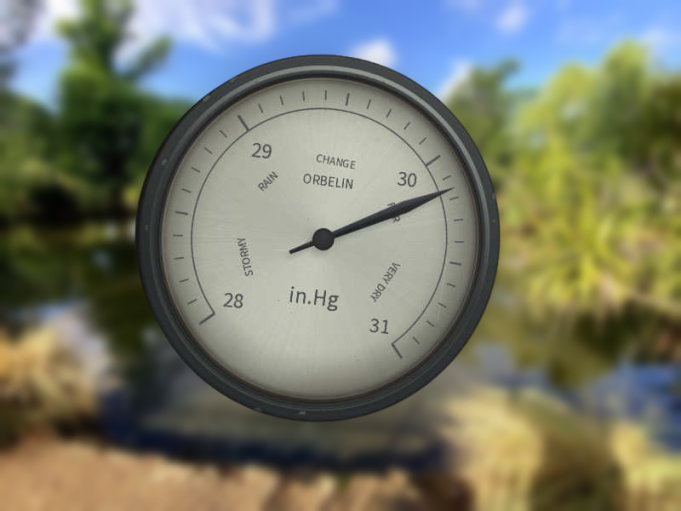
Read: 30.15; inHg
